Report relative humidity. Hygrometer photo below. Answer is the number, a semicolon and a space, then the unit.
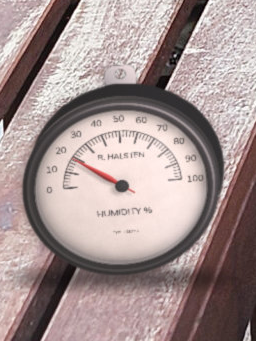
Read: 20; %
